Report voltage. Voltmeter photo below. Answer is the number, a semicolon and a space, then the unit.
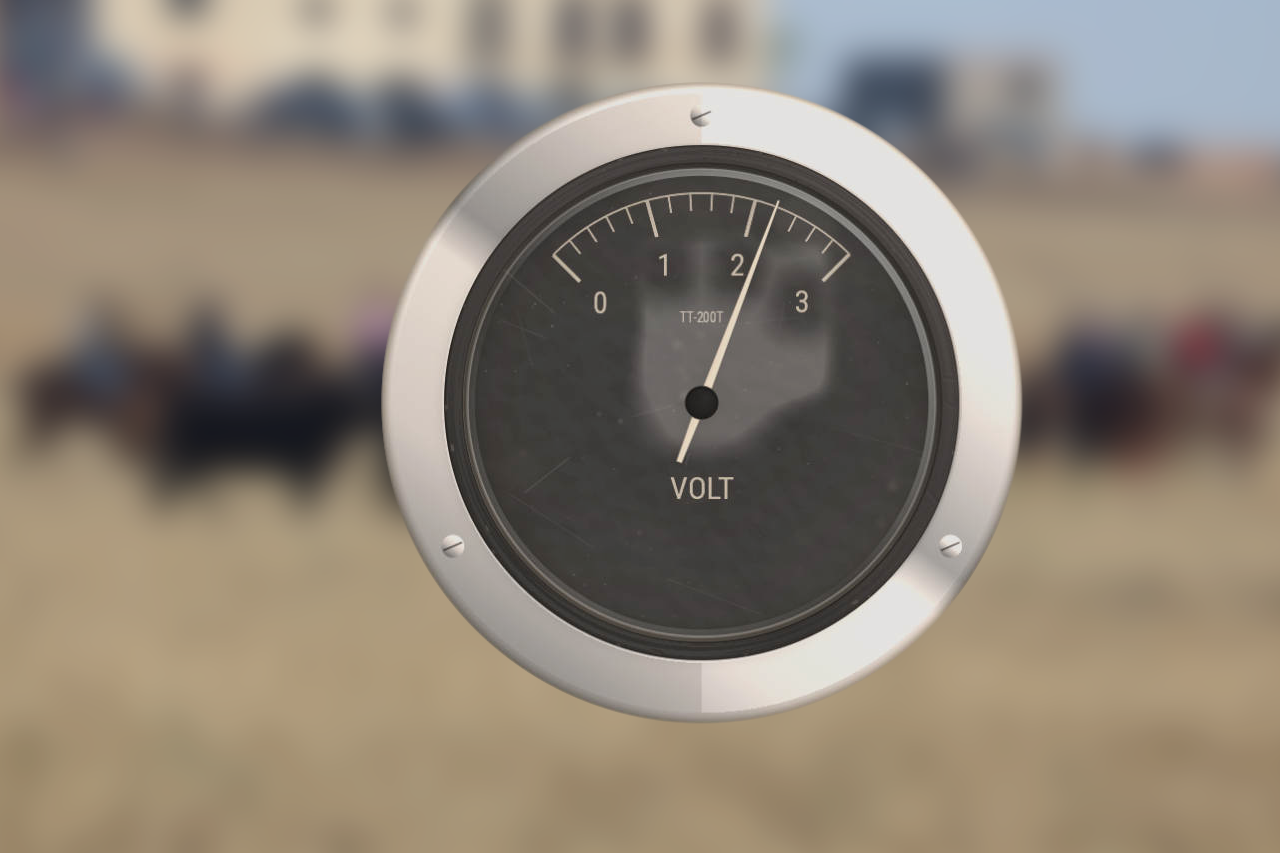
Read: 2.2; V
